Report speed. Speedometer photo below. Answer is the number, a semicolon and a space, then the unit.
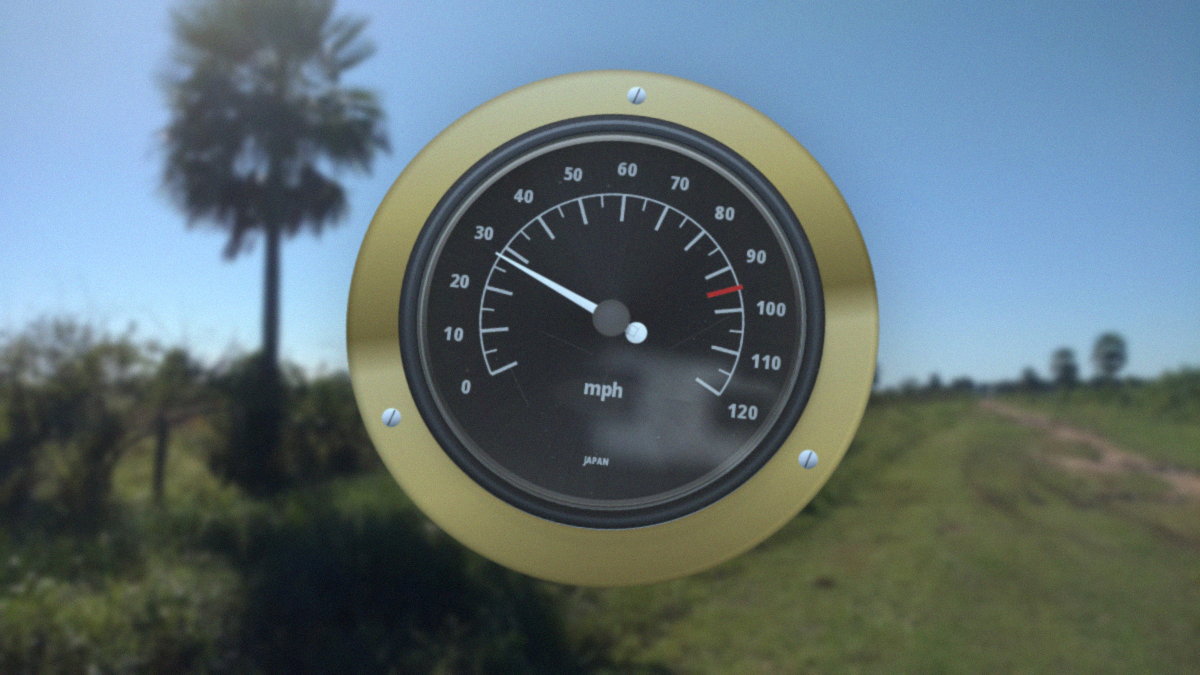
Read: 27.5; mph
